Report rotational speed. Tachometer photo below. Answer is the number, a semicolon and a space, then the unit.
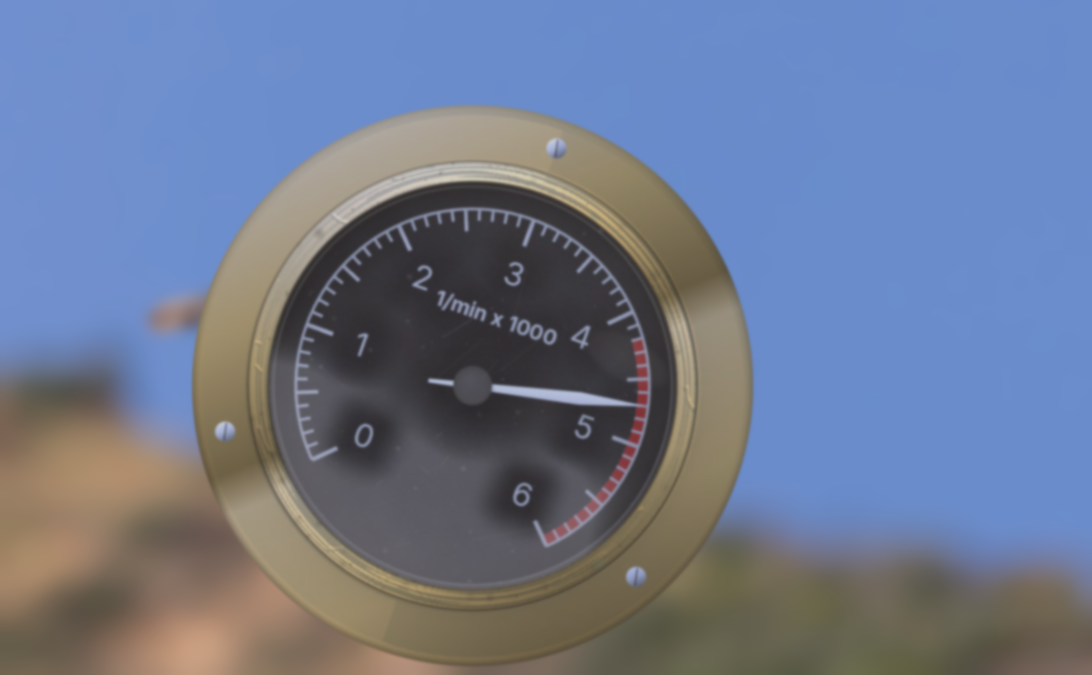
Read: 4700; rpm
